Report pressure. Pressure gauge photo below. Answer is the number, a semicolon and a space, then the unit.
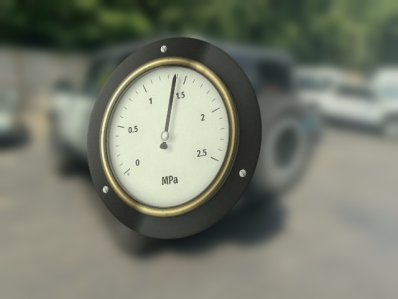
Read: 1.4; MPa
